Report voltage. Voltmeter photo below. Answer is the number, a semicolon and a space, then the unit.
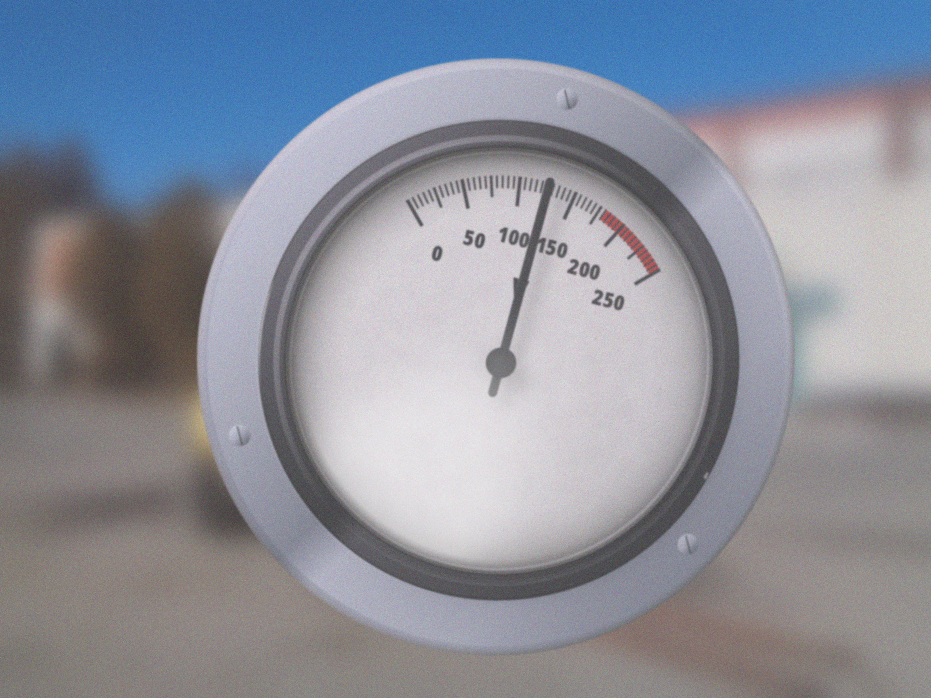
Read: 125; V
